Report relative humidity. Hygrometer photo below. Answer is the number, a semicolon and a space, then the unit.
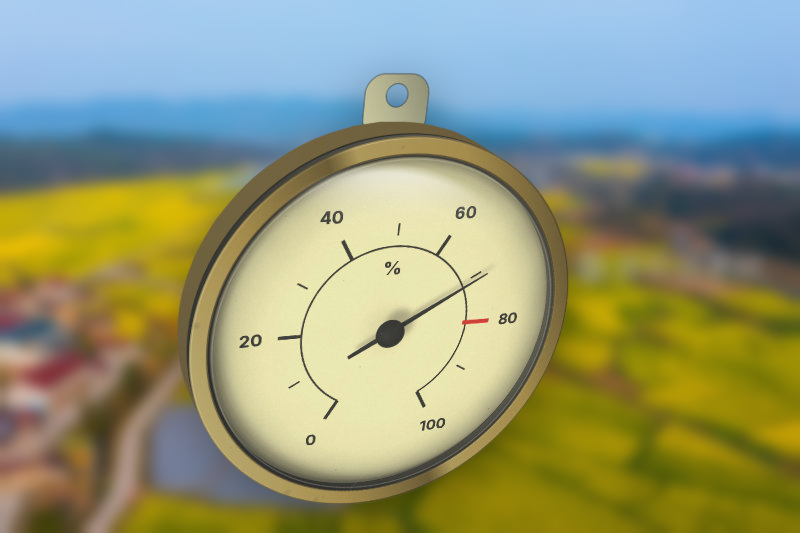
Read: 70; %
